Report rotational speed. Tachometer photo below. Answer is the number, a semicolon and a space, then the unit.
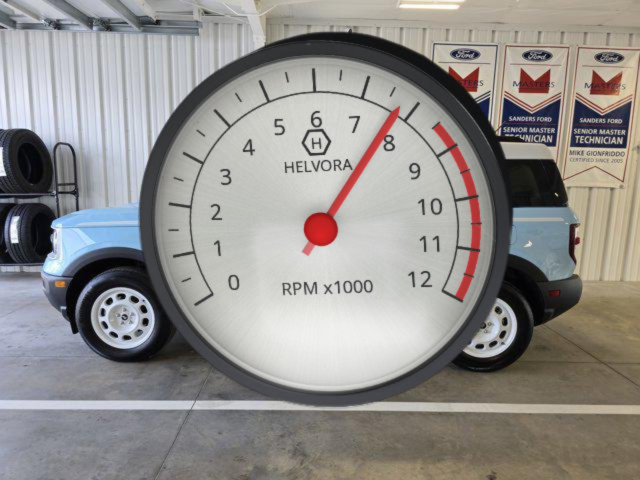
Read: 7750; rpm
